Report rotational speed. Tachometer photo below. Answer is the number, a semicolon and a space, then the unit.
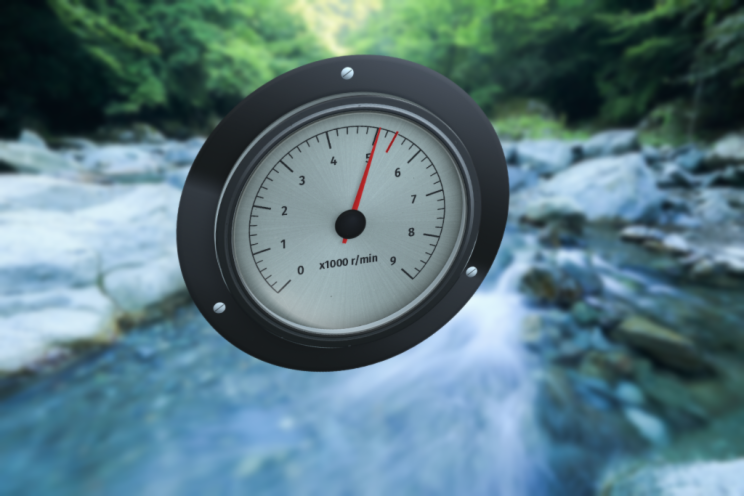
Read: 5000; rpm
